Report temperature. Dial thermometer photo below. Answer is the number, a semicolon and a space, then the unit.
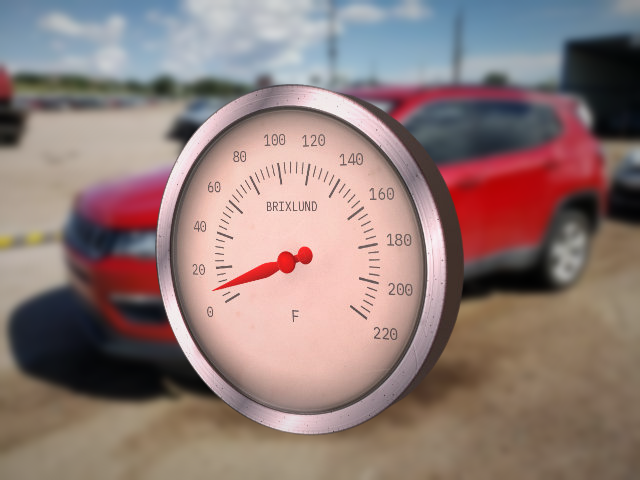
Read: 8; °F
